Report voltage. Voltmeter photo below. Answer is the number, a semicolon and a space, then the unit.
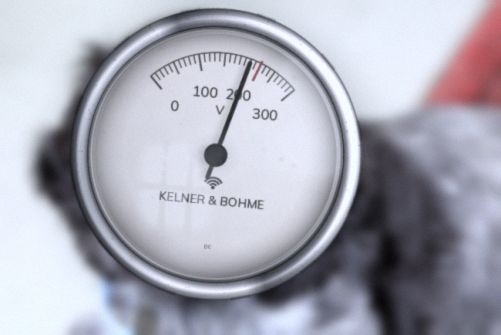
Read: 200; V
